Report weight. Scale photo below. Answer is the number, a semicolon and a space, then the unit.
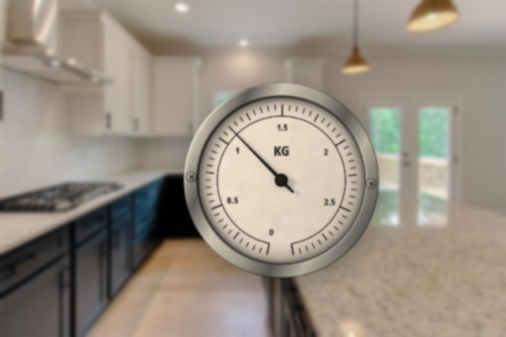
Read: 1.1; kg
